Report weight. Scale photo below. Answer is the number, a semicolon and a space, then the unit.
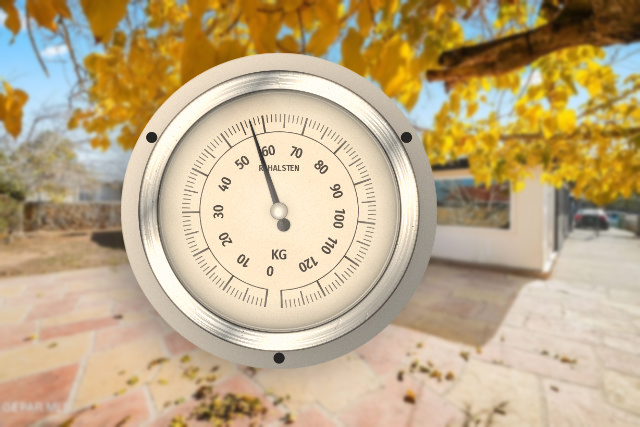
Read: 57; kg
